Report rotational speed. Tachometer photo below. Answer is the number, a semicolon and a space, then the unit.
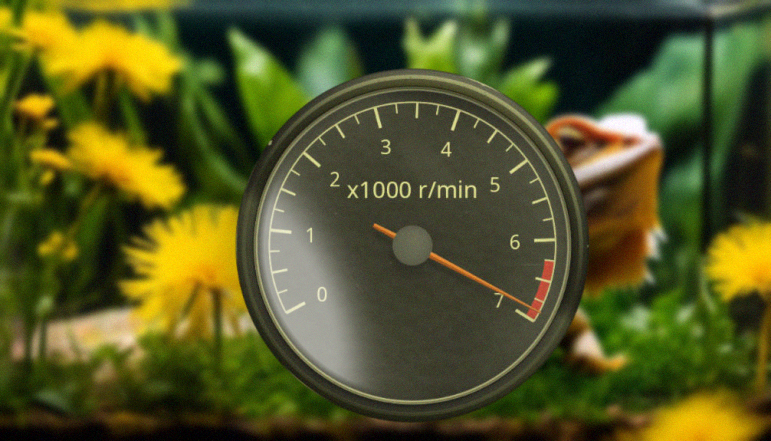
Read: 6875; rpm
